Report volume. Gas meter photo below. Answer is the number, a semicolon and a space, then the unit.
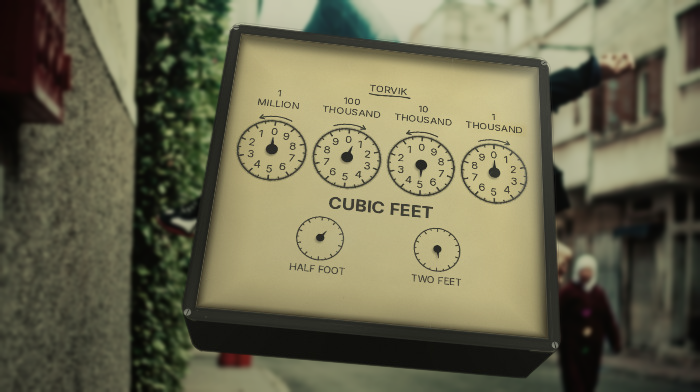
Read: 5000; ft³
